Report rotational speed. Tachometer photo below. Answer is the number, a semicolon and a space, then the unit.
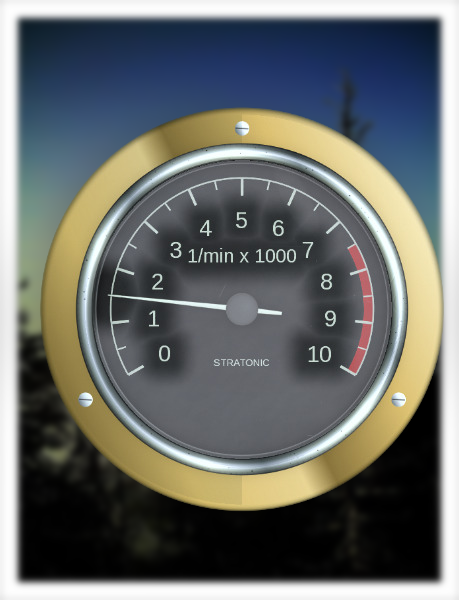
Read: 1500; rpm
